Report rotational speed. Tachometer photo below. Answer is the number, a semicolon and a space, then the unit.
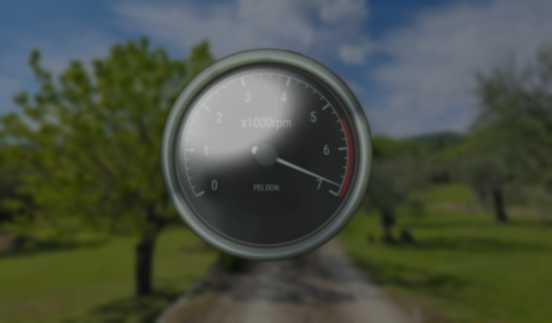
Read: 6800; rpm
